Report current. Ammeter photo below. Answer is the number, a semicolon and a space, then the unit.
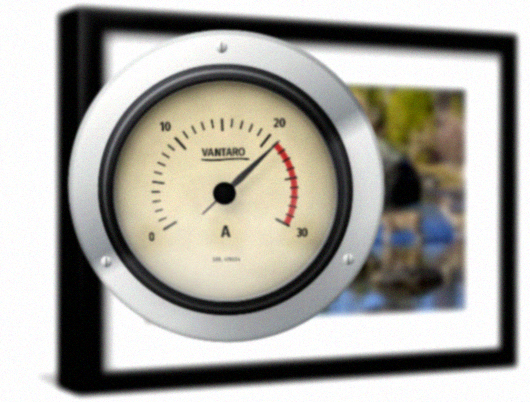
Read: 21; A
